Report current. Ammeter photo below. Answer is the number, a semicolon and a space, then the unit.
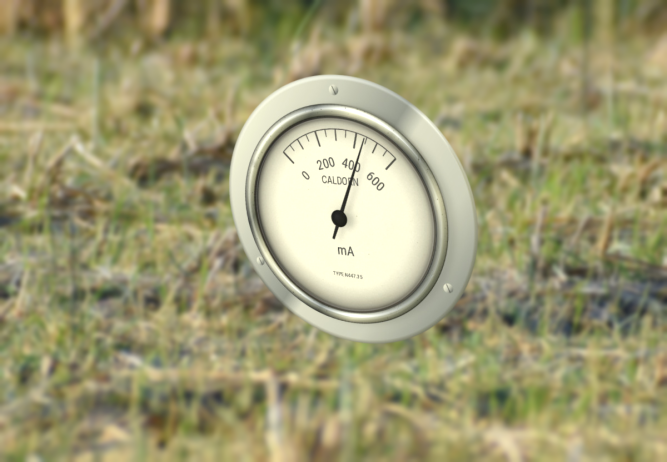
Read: 450; mA
